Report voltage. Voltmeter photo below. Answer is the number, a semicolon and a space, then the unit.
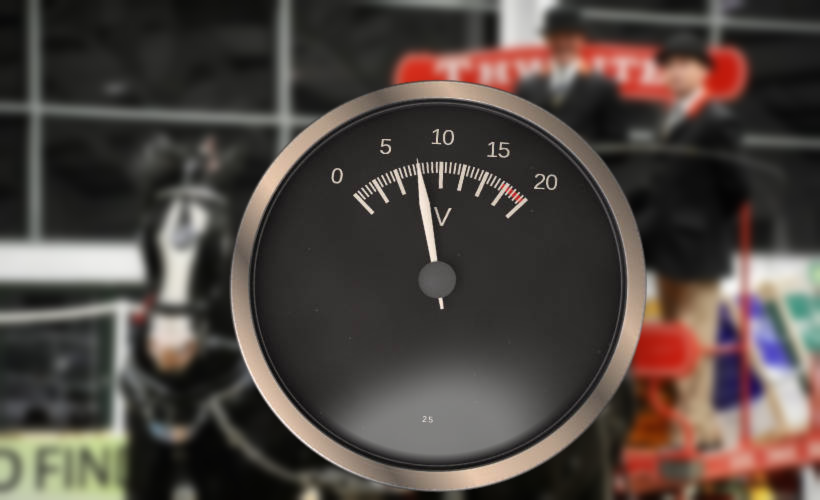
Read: 7.5; V
